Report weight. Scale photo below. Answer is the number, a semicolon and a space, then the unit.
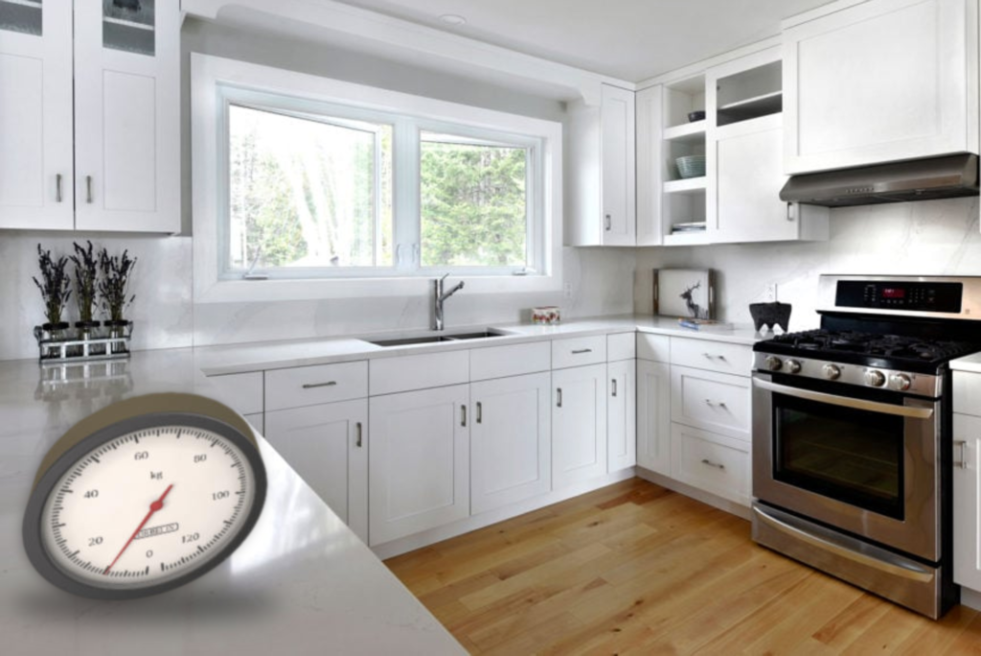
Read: 10; kg
